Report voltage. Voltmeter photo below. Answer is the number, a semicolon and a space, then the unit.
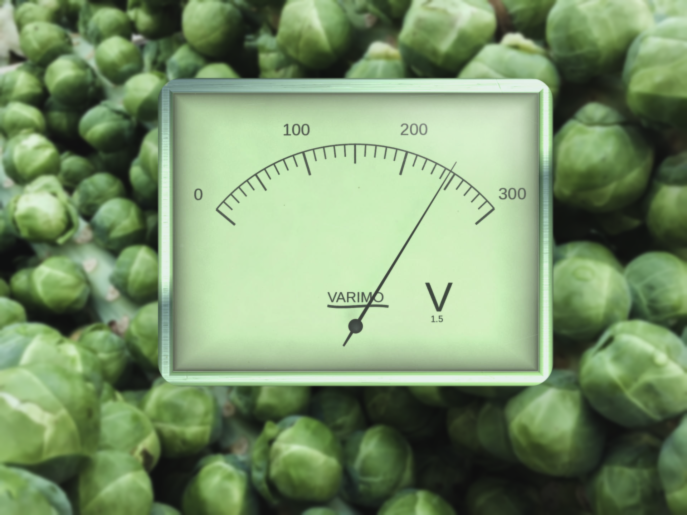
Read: 245; V
